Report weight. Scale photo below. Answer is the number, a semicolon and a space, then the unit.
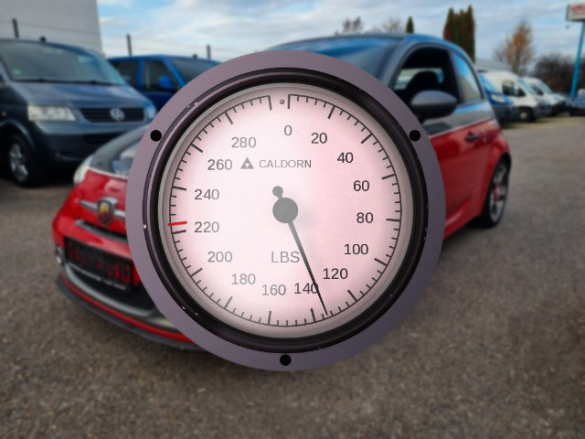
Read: 134; lb
